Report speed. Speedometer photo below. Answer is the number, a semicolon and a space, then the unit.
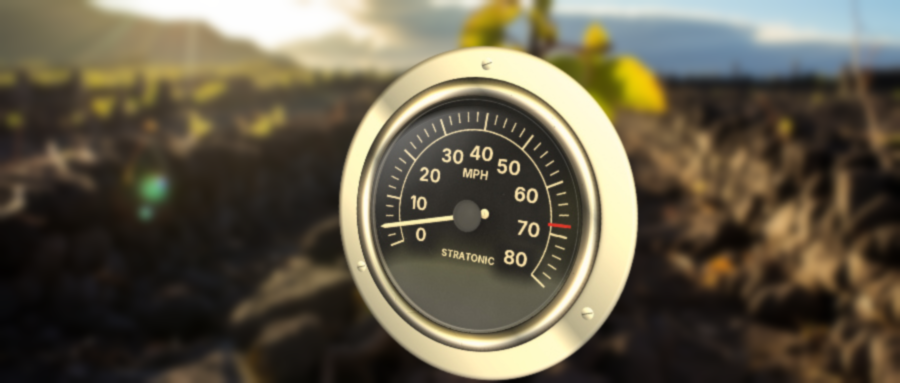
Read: 4; mph
